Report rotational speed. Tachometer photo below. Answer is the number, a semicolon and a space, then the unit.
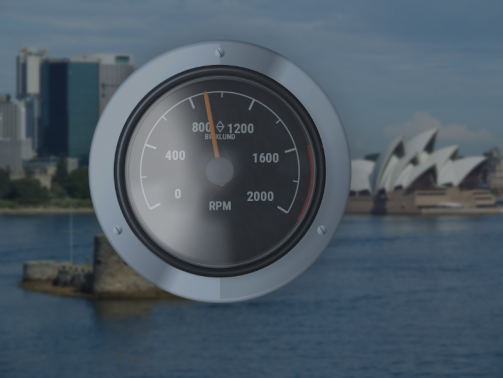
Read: 900; rpm
